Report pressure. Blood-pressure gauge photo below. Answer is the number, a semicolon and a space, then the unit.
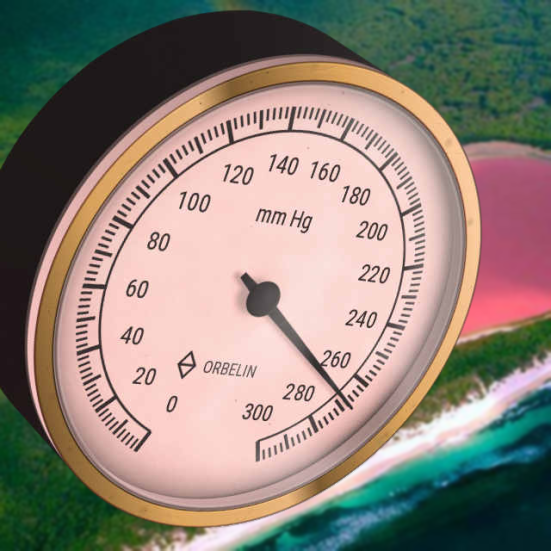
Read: 268; mmHg
